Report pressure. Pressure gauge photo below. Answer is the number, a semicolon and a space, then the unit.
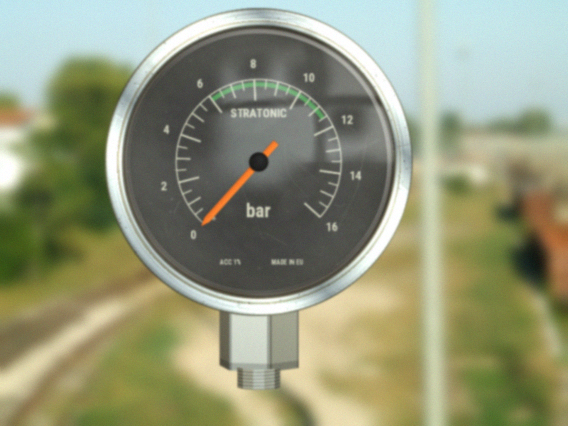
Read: 0; bar
